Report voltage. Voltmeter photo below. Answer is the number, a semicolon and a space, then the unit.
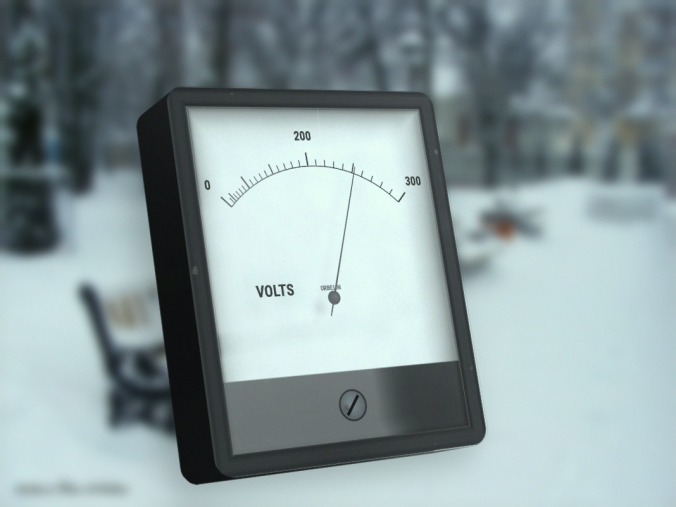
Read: 250; V
